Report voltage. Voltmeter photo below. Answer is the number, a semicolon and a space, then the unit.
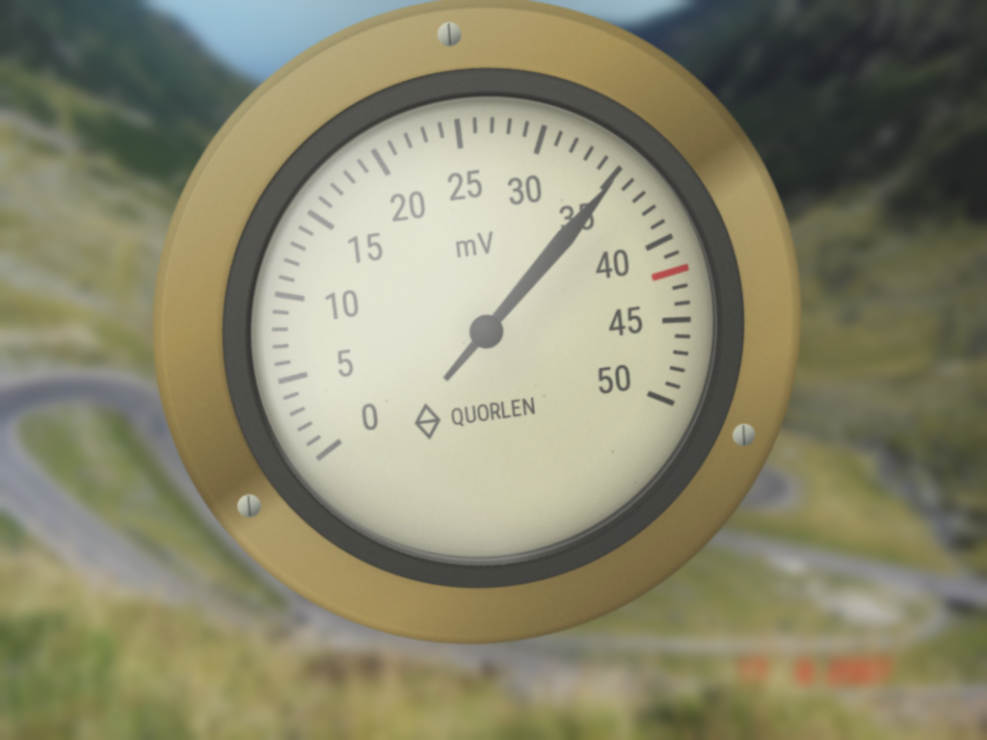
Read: 35; mV
